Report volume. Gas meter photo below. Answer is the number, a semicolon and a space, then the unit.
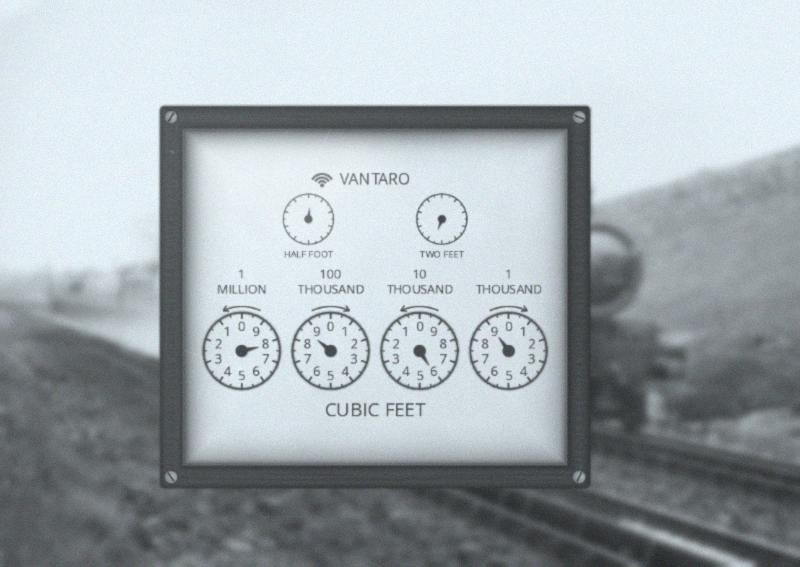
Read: 785900; ft³
